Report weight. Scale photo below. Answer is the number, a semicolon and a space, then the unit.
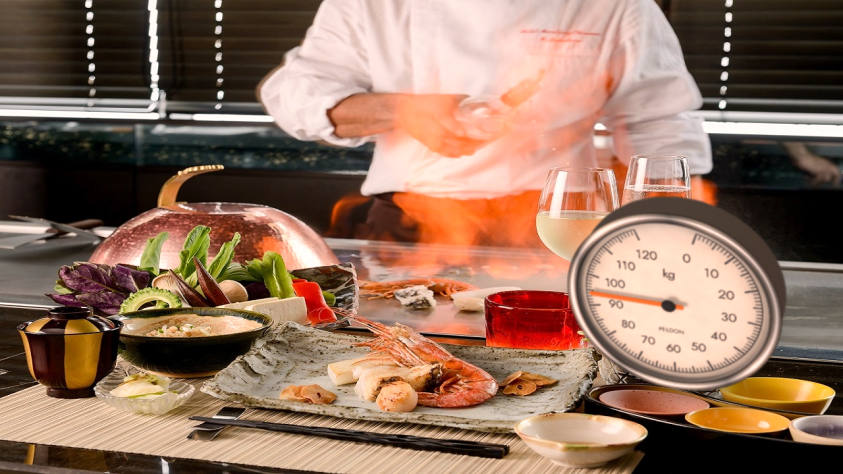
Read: 95; kg
